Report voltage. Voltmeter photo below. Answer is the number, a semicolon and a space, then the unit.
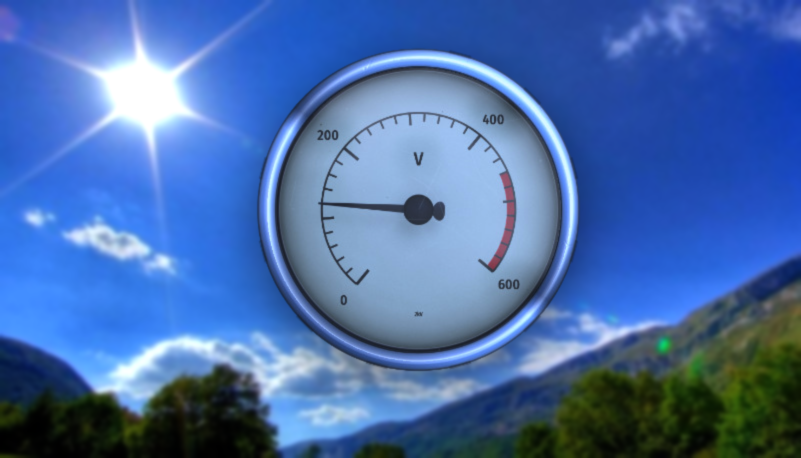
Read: 120; V
